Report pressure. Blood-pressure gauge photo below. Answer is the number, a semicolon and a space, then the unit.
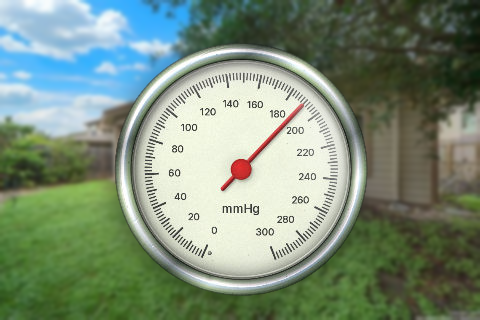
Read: 190; mmHg
